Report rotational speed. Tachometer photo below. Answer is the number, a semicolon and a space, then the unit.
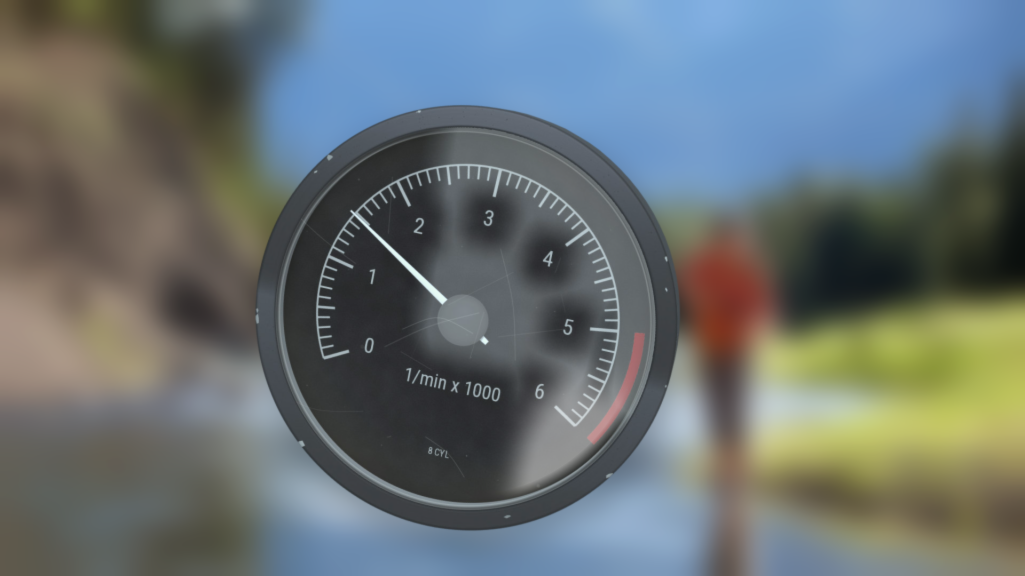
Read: 1500; rpm
